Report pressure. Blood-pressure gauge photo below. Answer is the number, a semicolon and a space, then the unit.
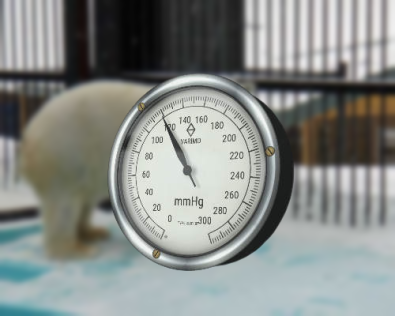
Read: 120; mmHg
